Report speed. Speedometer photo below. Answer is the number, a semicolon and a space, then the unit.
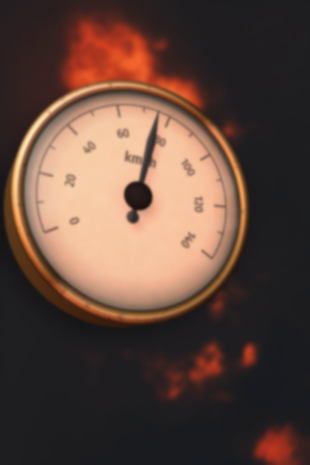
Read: 75; km/h
